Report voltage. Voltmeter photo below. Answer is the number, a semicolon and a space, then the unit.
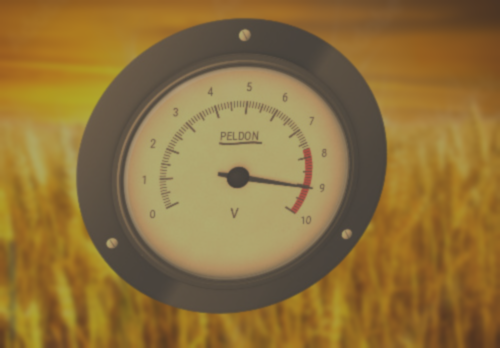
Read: 9; V
